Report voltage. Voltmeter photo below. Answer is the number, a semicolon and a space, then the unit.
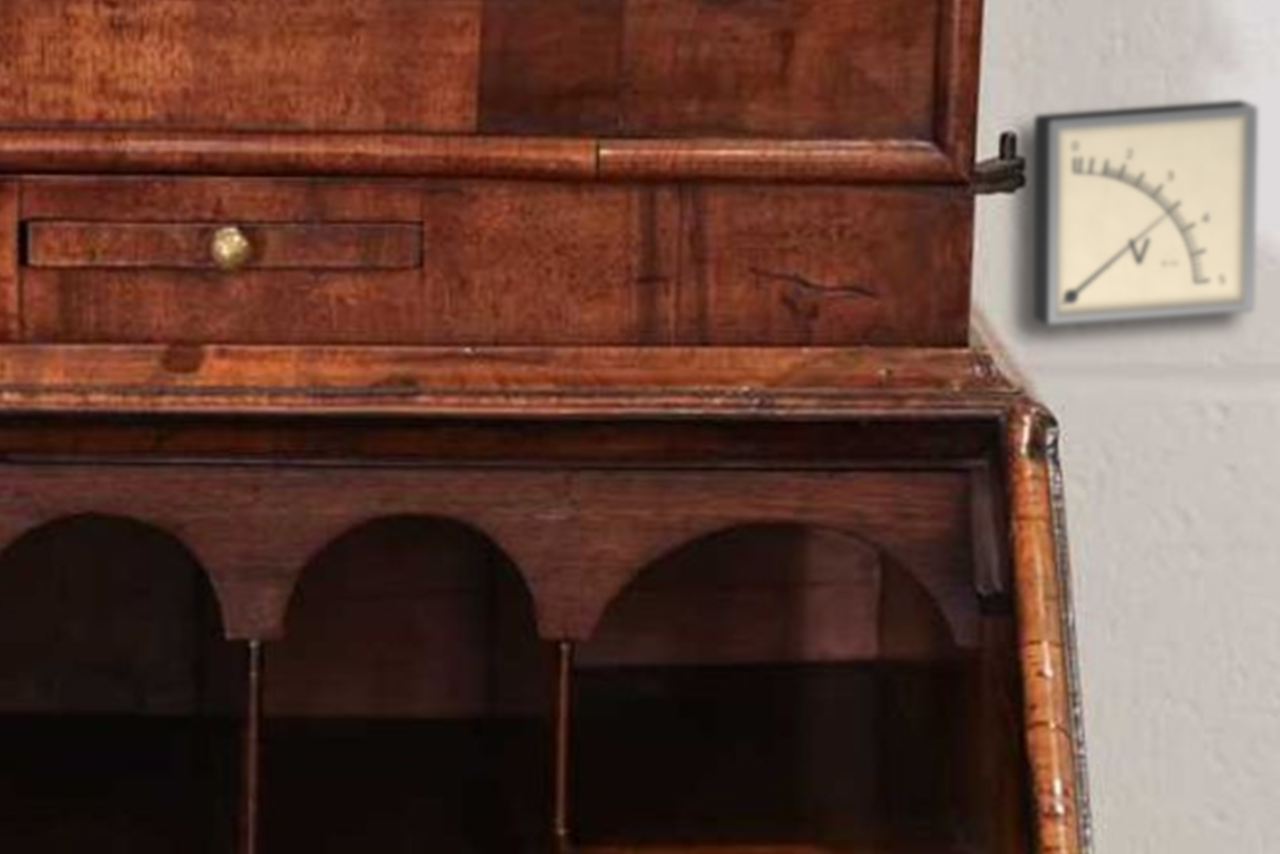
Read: 3.5; V
